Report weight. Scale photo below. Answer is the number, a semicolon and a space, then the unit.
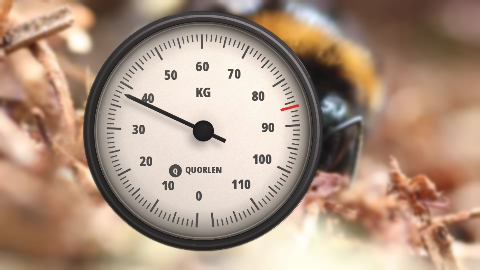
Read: 38; kg
